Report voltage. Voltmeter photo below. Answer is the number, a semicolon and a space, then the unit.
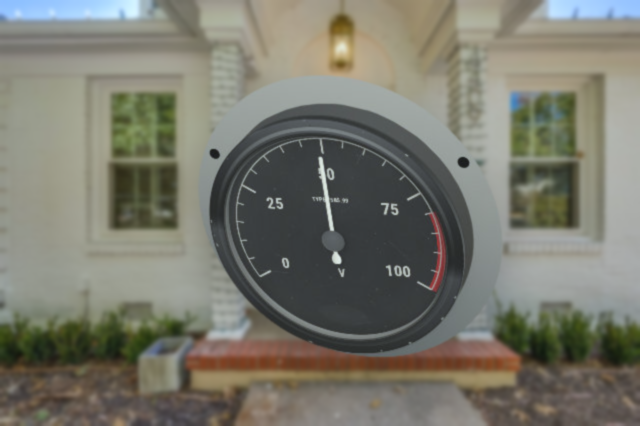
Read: 50; V
